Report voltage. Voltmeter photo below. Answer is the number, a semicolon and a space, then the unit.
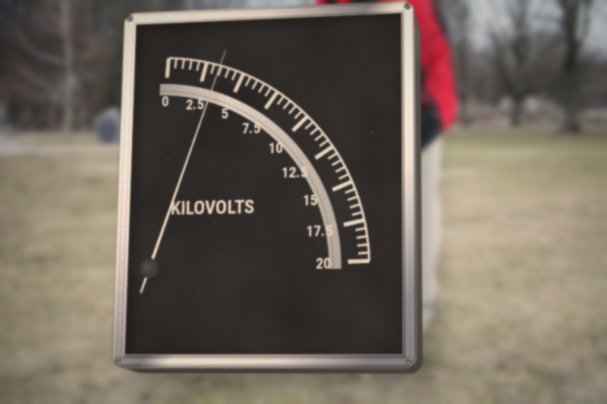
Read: 3.5; kV
